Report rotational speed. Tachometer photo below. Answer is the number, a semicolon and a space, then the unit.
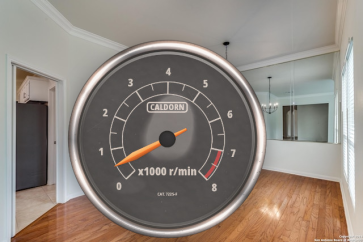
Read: 500; rpm
